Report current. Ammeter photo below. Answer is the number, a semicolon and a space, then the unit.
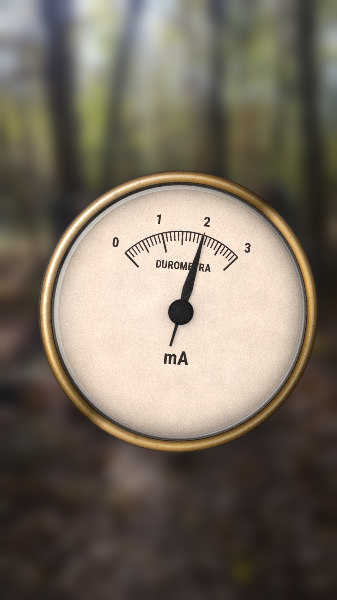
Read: 2; mA
